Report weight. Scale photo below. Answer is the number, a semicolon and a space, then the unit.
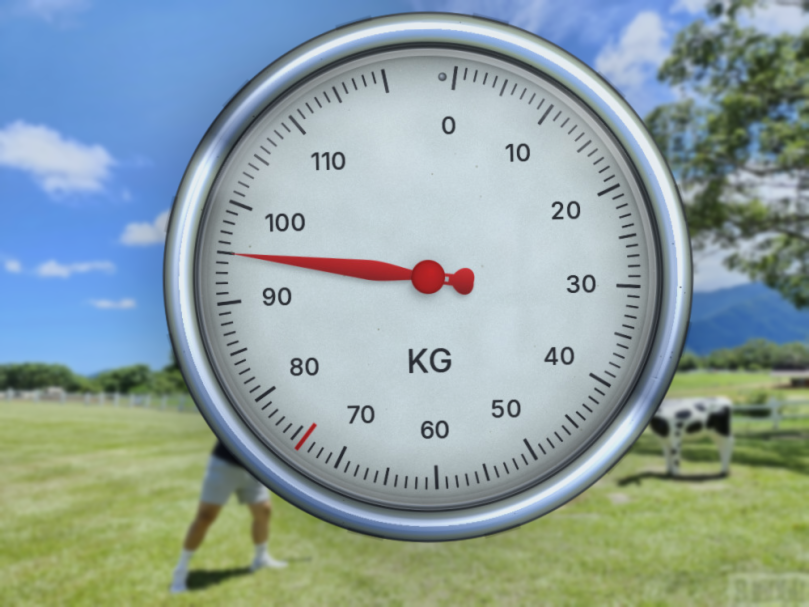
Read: 95; kg
